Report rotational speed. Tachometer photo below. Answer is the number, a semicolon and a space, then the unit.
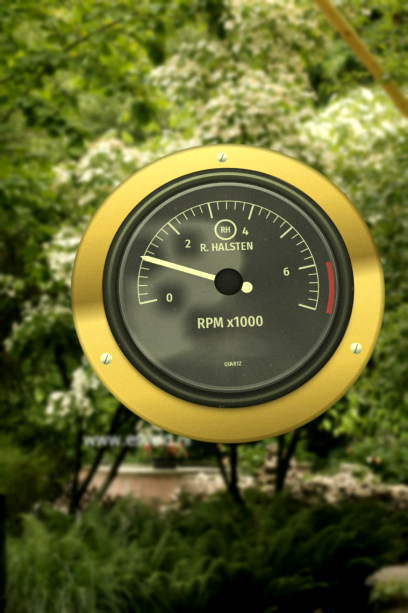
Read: 1000; rpm
